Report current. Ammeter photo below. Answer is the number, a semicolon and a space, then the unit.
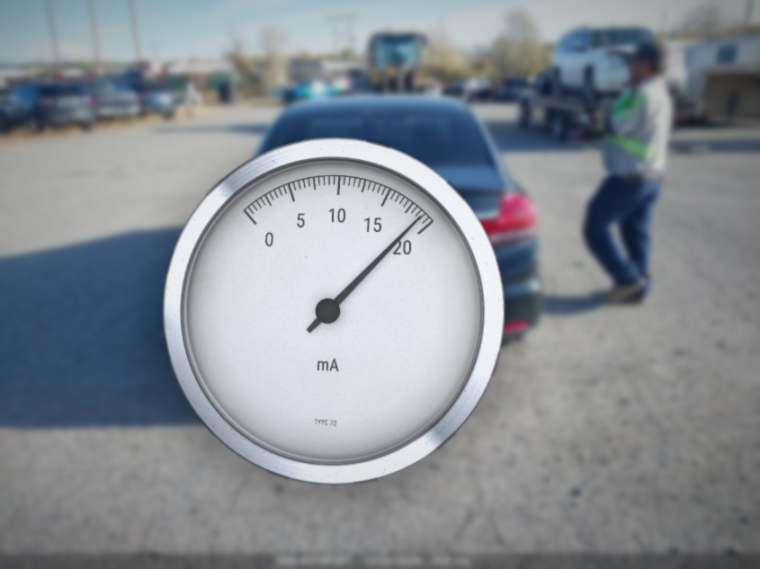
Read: 19; mA
